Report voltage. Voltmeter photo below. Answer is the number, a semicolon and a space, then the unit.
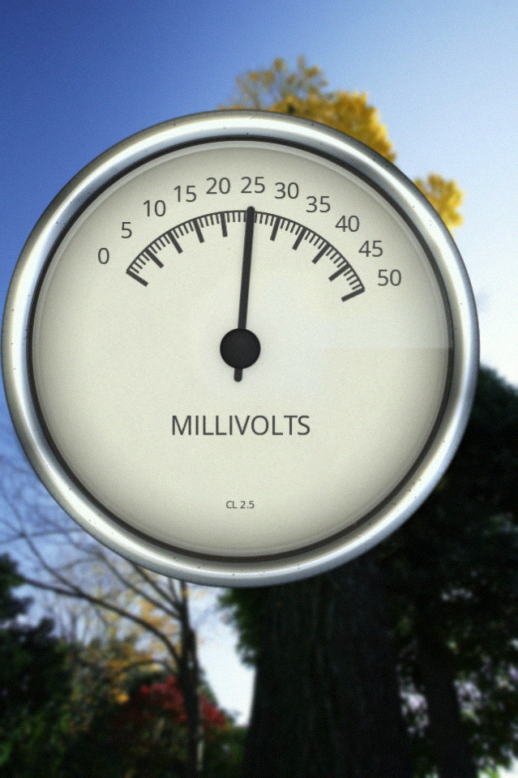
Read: 25; mV
